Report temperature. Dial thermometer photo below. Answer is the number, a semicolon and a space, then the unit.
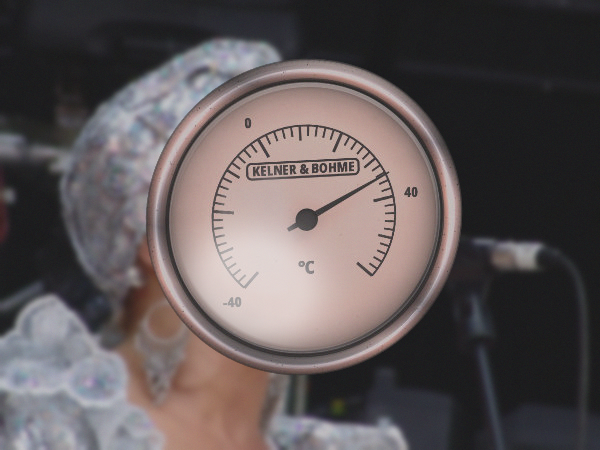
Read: 34; °C
